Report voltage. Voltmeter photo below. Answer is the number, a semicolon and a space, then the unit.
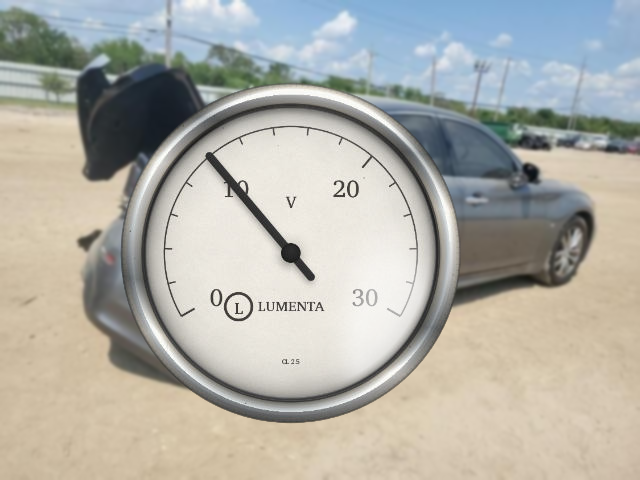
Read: 10; V
